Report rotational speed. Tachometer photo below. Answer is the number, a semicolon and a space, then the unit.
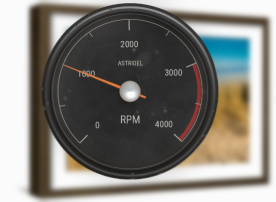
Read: 1000; rpm
